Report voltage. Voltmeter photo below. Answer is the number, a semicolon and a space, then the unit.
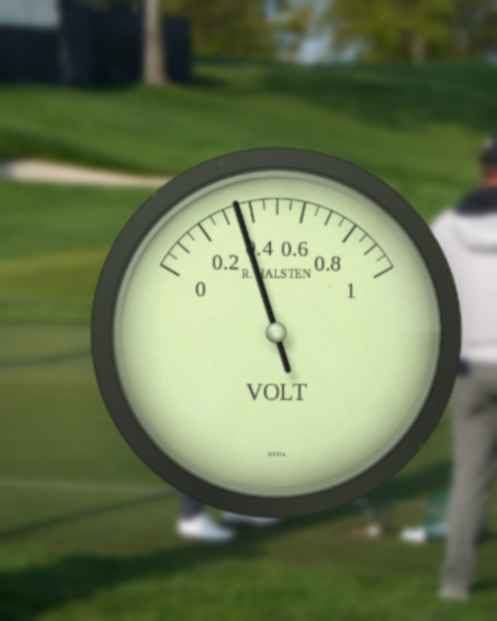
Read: 0.35; V
